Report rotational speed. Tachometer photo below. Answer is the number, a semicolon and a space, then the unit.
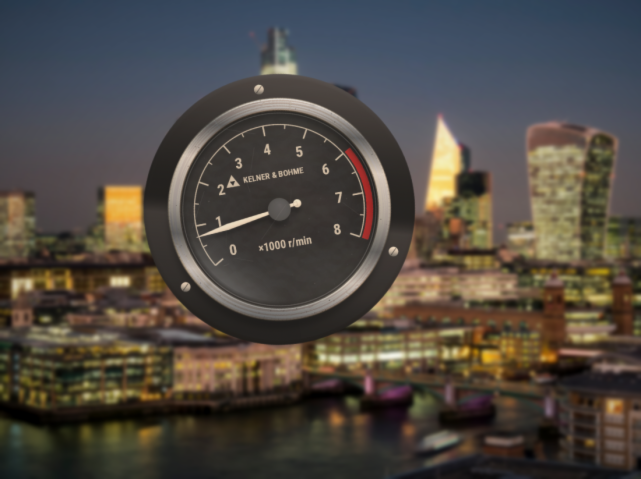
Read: 750; rpm
